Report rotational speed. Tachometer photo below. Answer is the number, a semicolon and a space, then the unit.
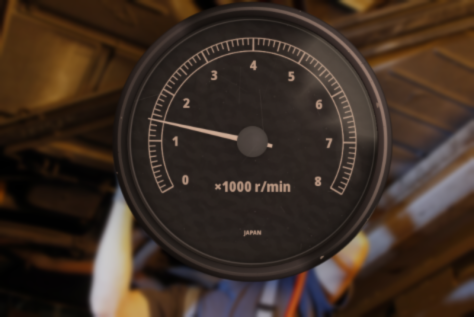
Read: 1400; rpm
